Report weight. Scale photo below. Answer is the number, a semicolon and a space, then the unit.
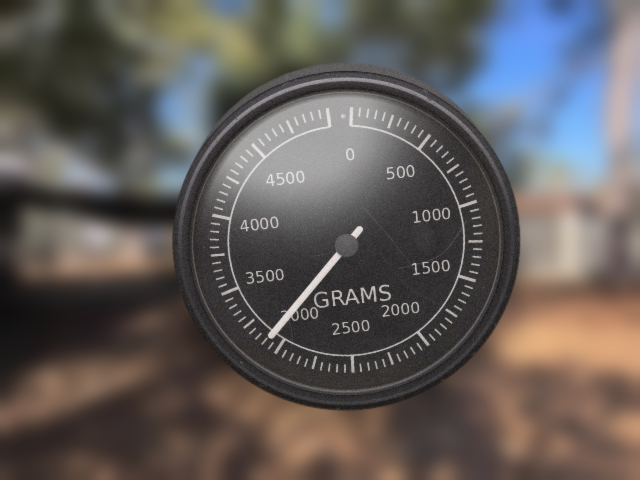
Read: 3100; g
